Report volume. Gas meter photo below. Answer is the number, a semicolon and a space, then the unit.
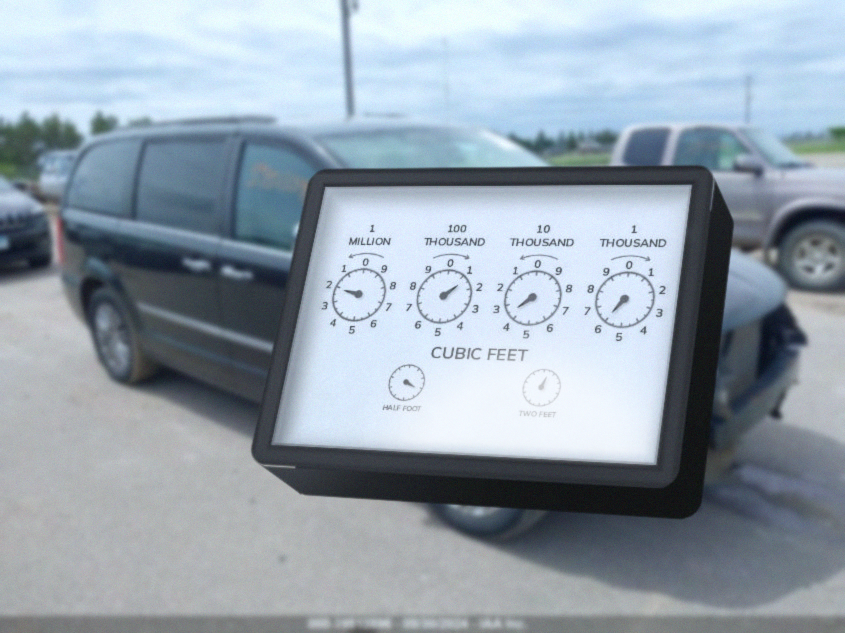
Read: 213600; ft³
